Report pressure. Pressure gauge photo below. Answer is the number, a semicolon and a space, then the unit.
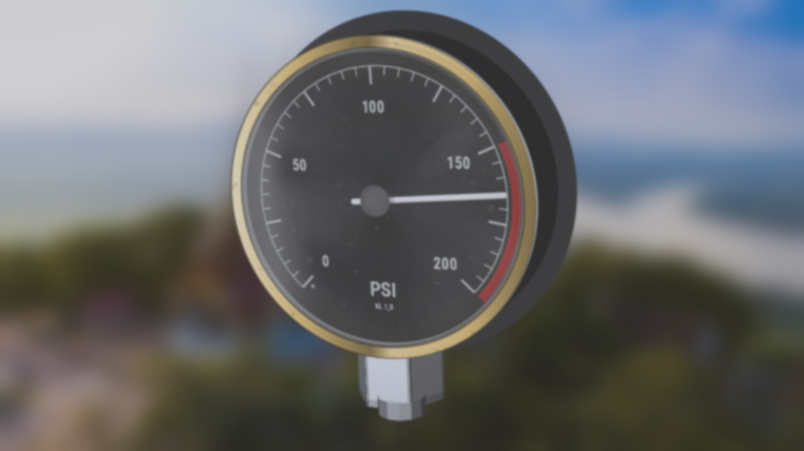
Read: 165; psi
